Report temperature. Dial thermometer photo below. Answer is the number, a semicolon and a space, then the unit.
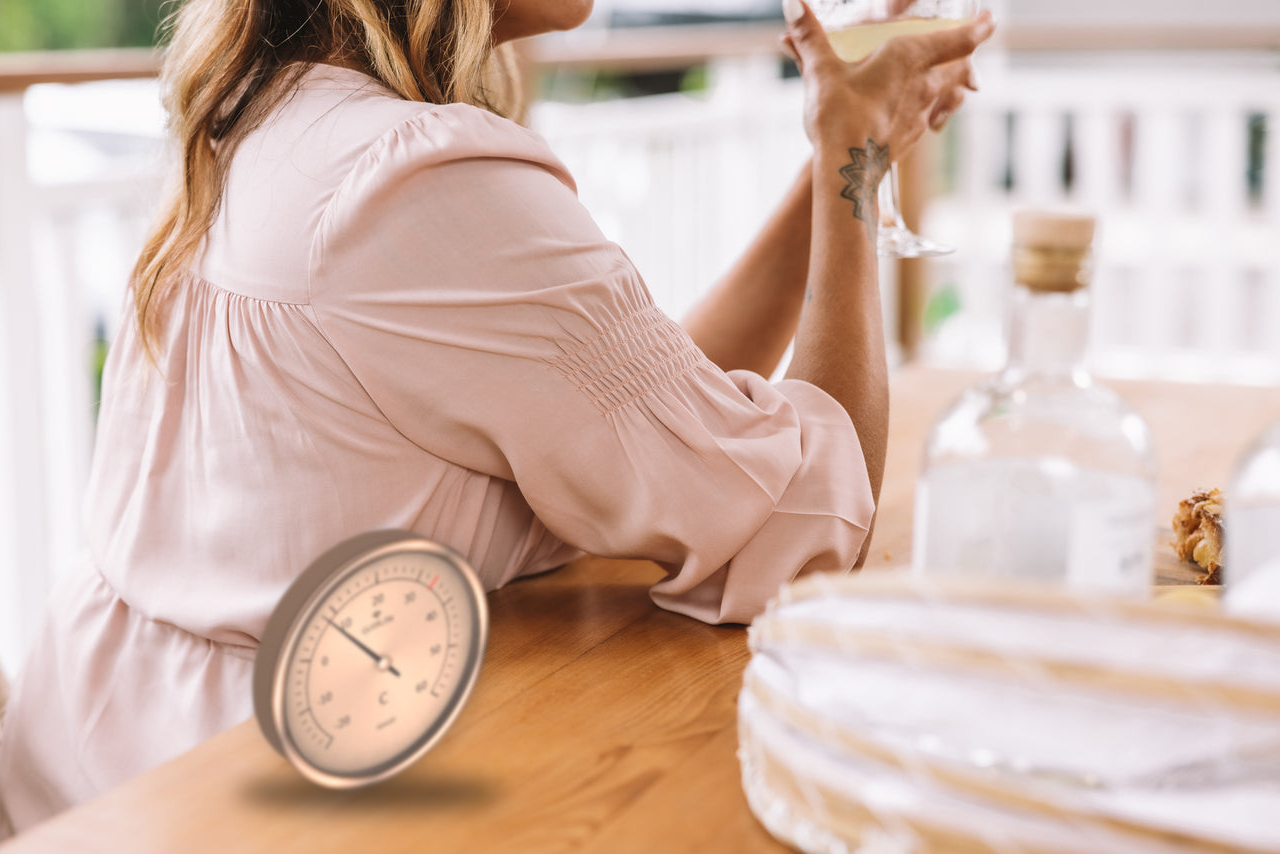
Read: 8; °C
